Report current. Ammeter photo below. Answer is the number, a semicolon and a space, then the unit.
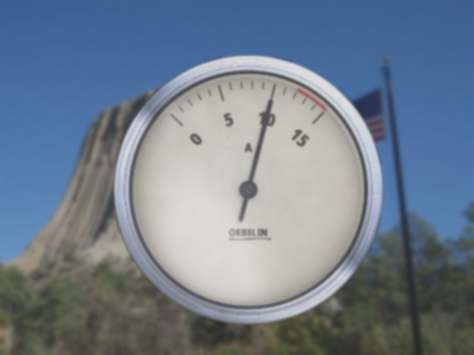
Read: 10; A
